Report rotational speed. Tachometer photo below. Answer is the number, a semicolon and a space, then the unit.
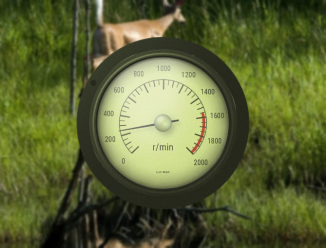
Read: 250; rpm
